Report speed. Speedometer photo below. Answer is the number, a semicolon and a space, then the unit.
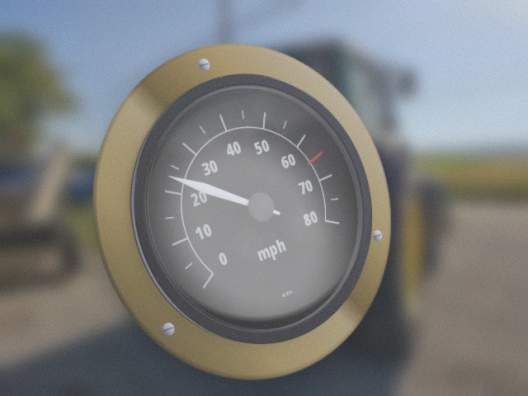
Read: 22.5; mph
